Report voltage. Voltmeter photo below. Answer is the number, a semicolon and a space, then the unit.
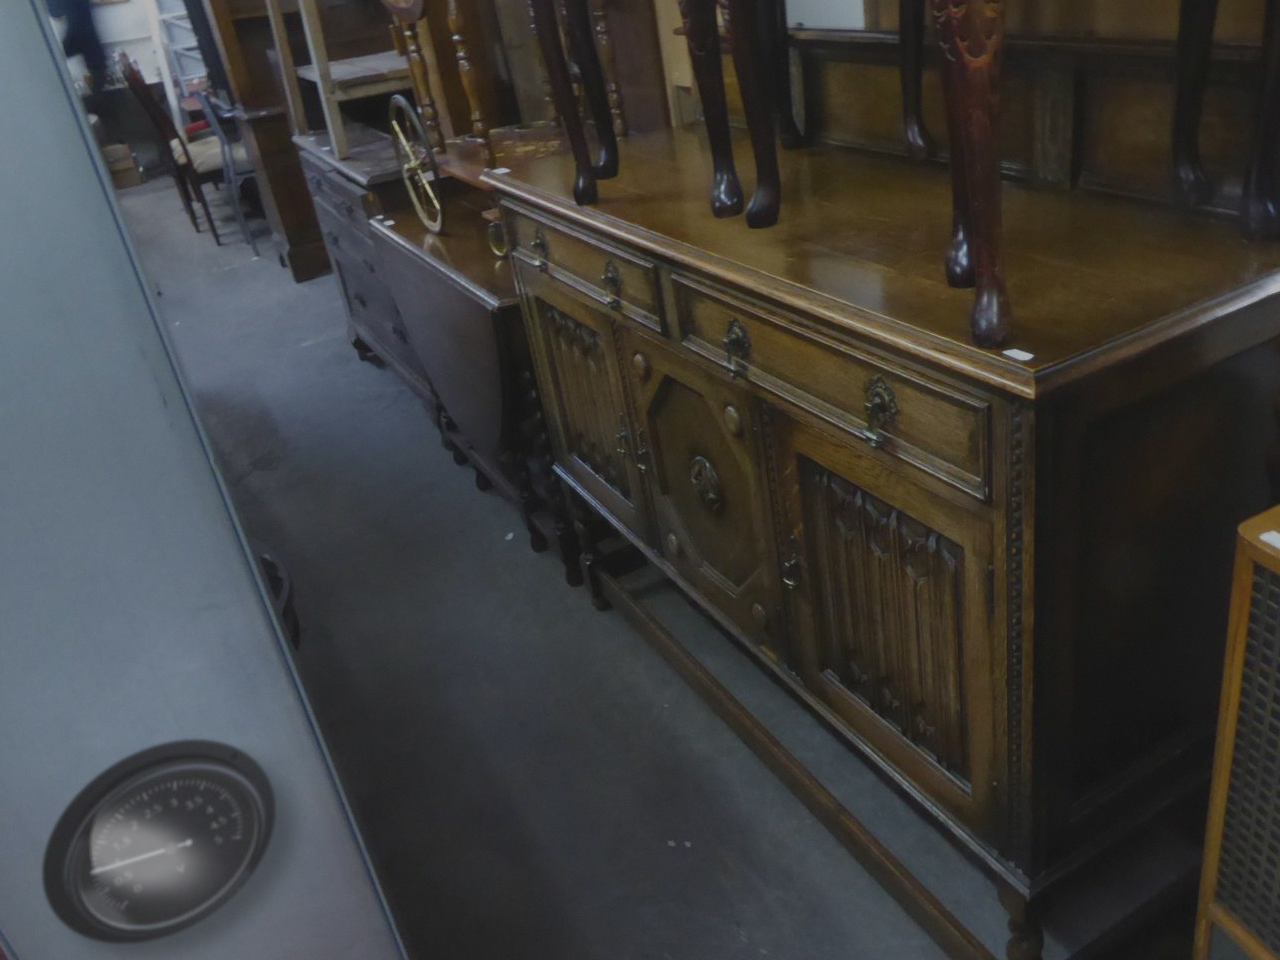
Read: 1; V
